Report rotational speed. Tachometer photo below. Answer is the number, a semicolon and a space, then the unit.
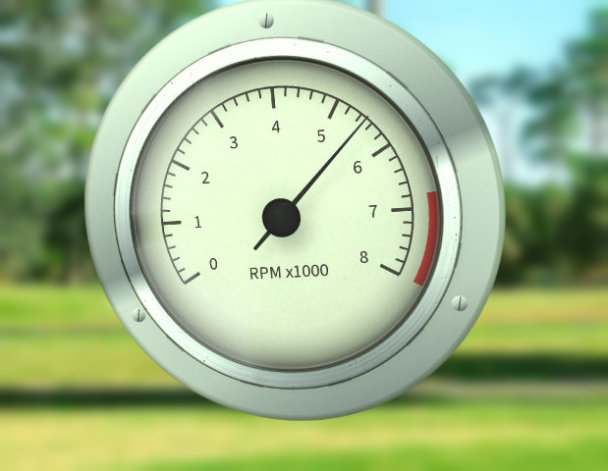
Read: 5500; rpm
